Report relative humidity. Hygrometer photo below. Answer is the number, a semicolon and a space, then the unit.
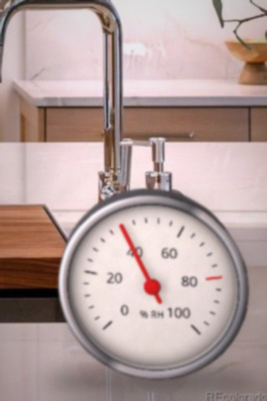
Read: 40; %
